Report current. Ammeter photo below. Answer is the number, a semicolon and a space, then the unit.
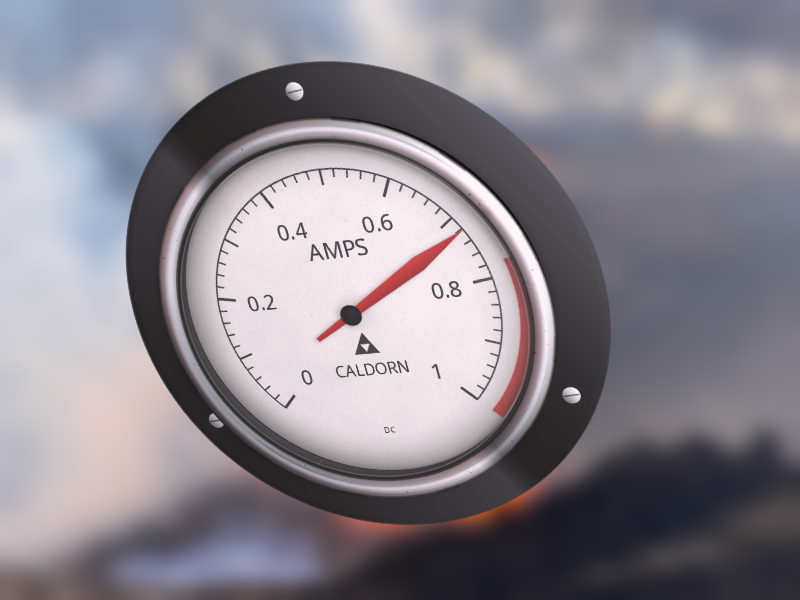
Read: 0.72; A
